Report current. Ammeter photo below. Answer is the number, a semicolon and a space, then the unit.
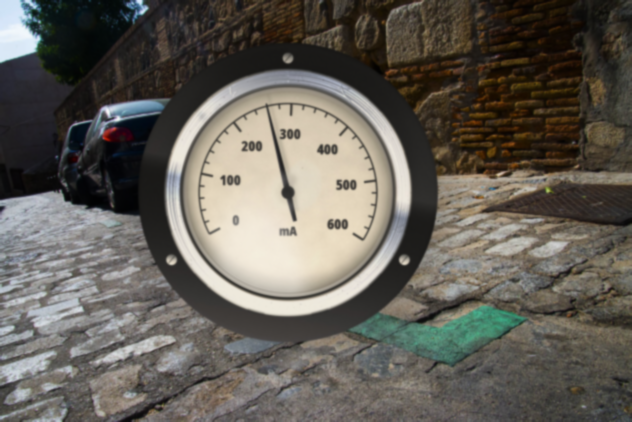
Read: 260; mA
